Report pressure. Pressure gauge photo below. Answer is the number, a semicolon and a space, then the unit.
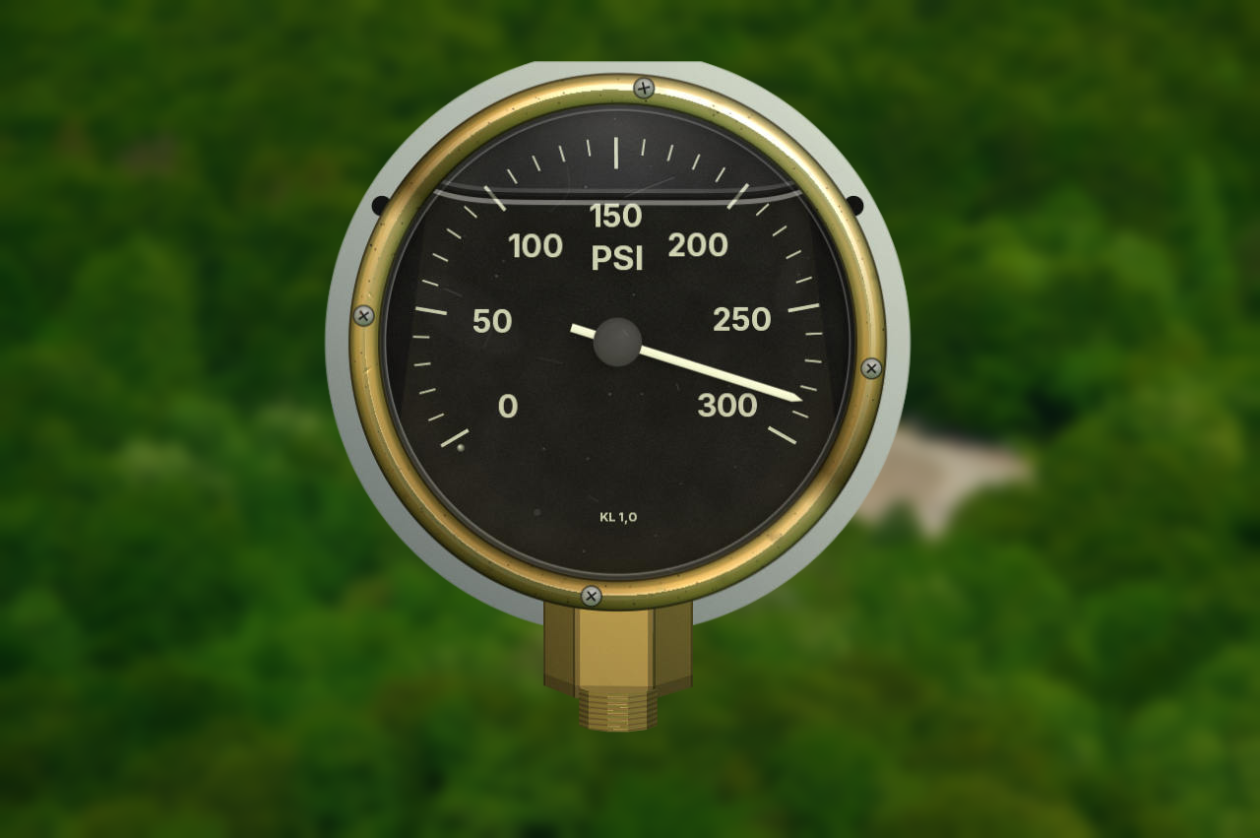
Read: 285; psi
